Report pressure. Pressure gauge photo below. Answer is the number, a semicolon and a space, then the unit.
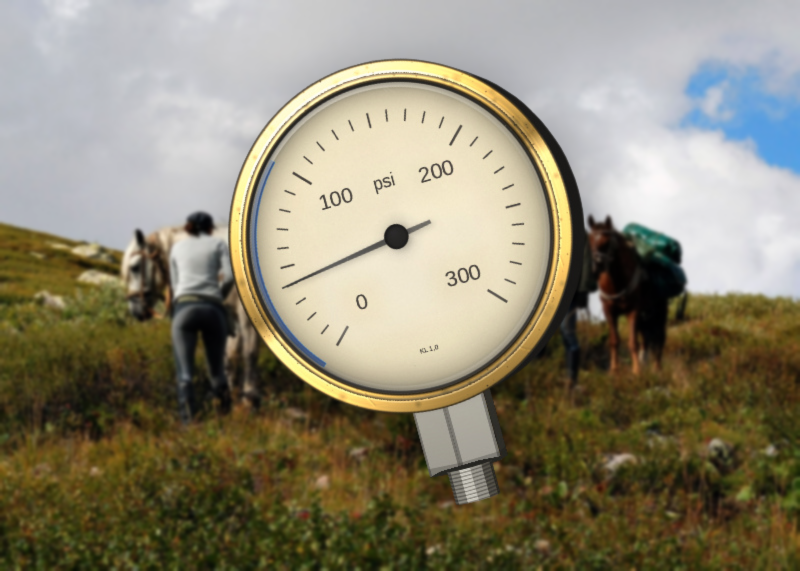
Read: 40; psi
